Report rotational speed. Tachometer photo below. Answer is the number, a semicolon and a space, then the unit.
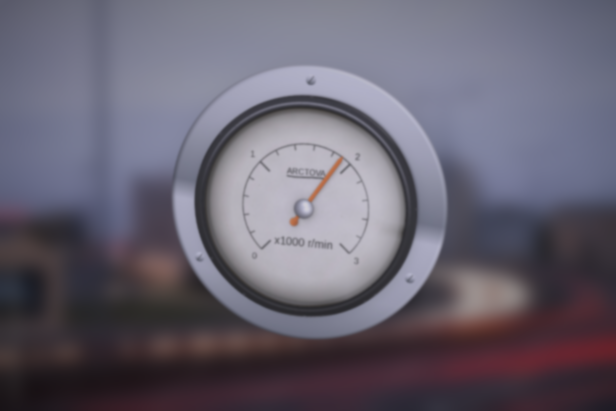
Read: 1900; rpm
